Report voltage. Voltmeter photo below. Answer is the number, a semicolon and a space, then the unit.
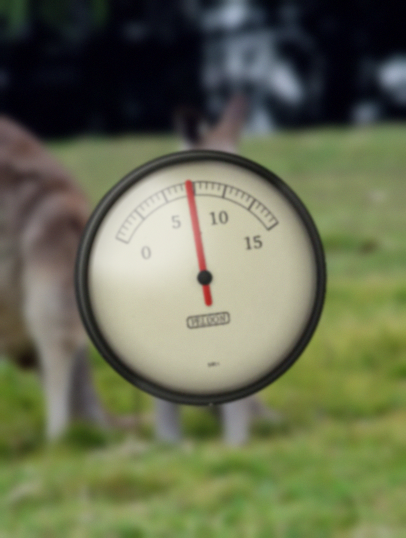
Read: 7; V
